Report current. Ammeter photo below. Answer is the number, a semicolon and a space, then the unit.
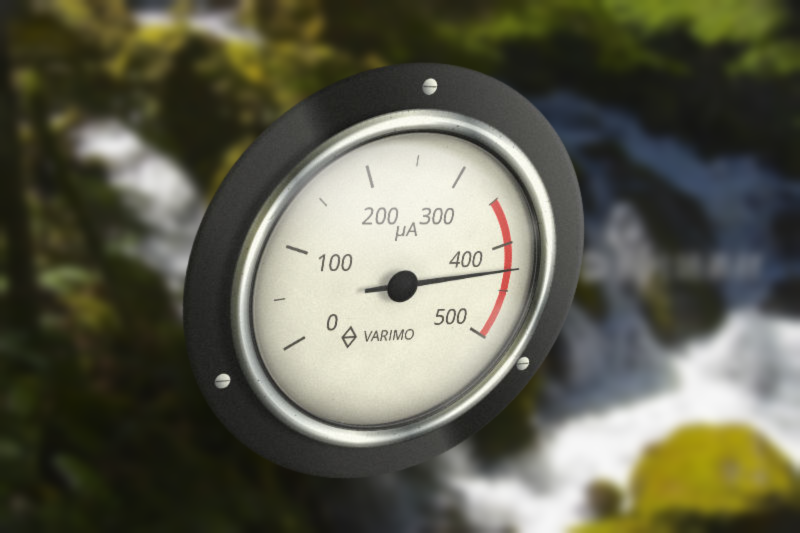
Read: 425; µA
